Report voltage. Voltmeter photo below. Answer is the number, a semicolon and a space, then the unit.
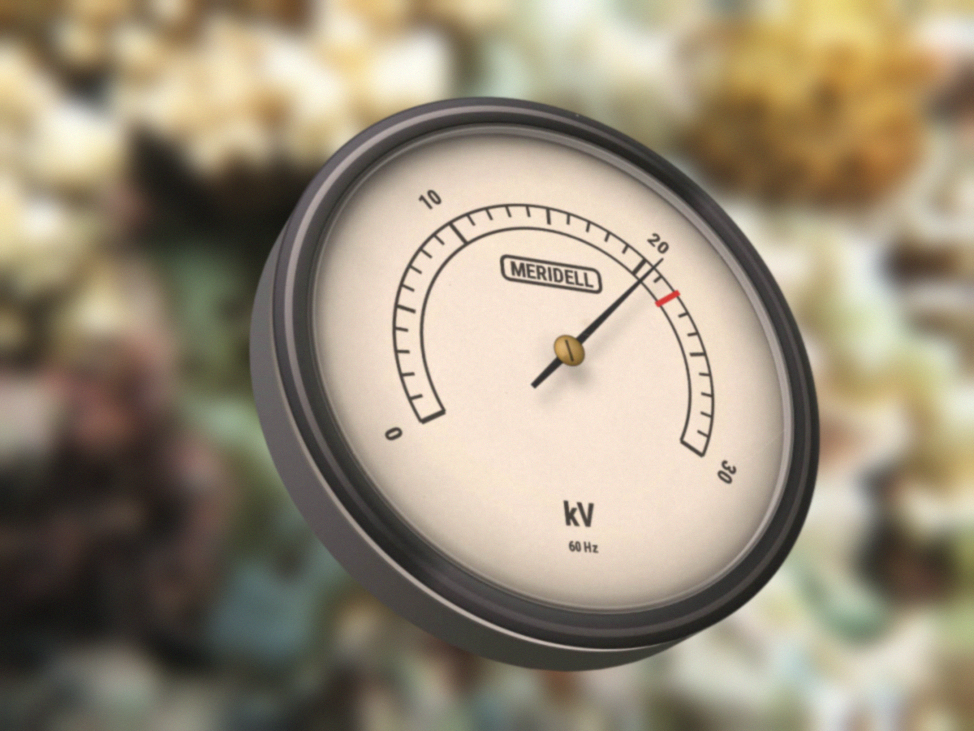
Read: 20.5; kV
